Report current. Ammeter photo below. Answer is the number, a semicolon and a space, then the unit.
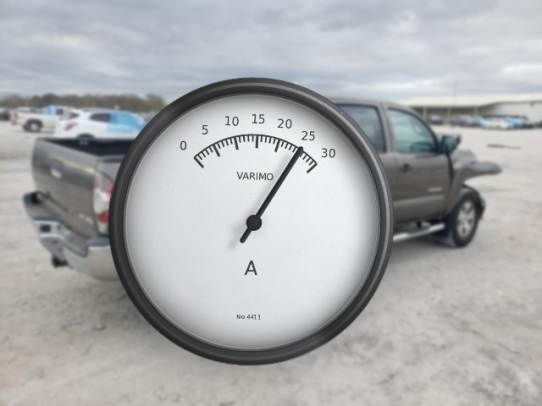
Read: 25; A
